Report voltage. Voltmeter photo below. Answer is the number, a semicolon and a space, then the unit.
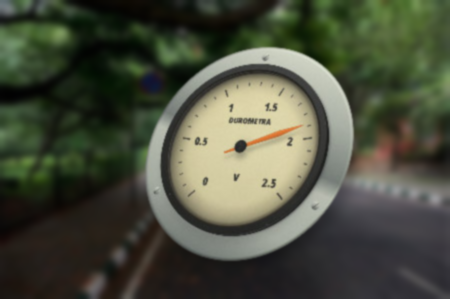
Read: 1.9; V
